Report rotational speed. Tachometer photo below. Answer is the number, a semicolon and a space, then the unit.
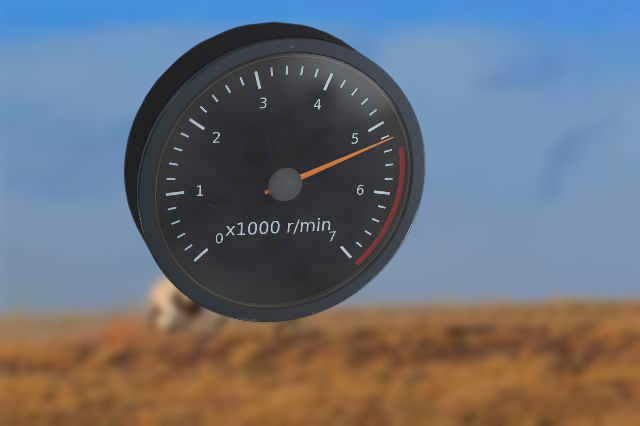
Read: 5200; rpm
